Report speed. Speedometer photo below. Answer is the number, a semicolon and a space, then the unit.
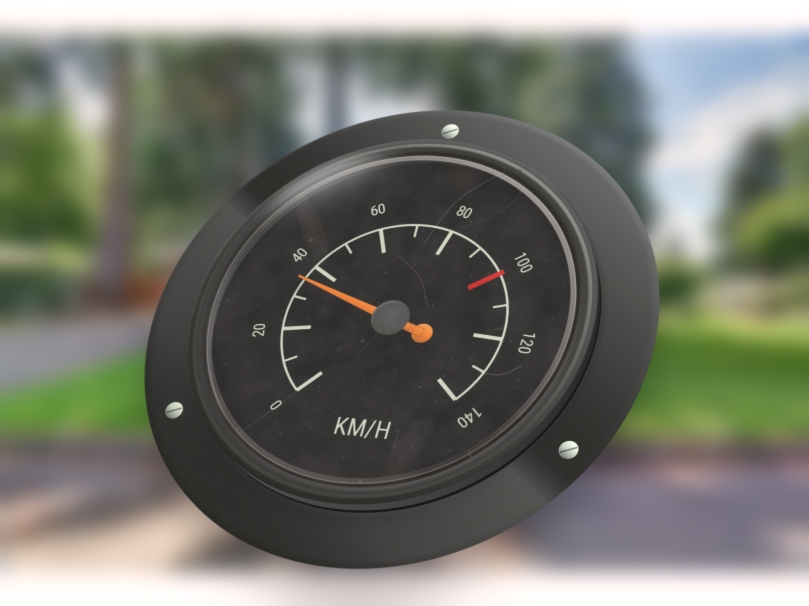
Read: 35; km/h
